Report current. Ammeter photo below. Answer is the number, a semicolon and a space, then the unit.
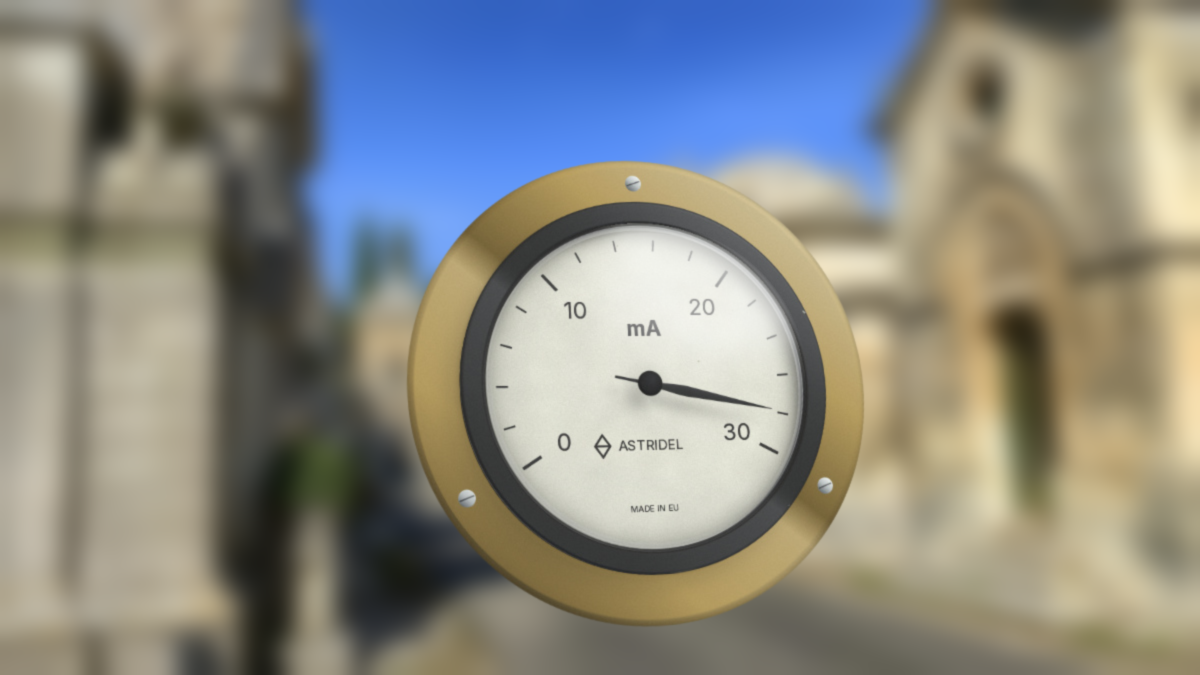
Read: 28; mA
